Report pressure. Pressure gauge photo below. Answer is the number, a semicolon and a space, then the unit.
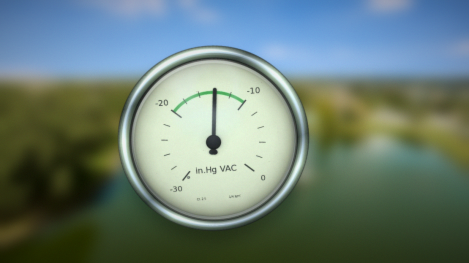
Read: -14; inHg
